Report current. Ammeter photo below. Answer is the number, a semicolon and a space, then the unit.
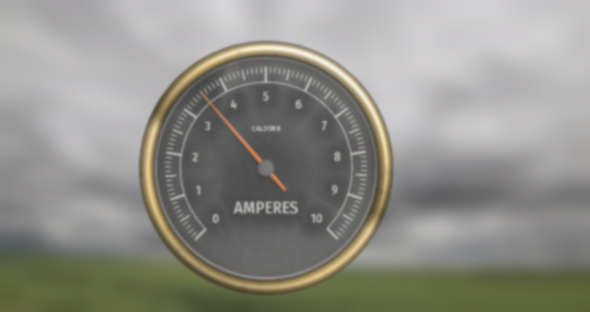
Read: 3.5; A
